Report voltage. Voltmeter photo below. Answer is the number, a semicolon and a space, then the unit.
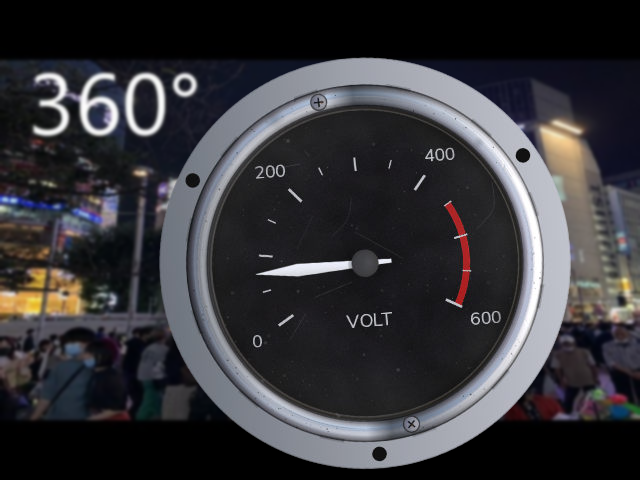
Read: 75; V
